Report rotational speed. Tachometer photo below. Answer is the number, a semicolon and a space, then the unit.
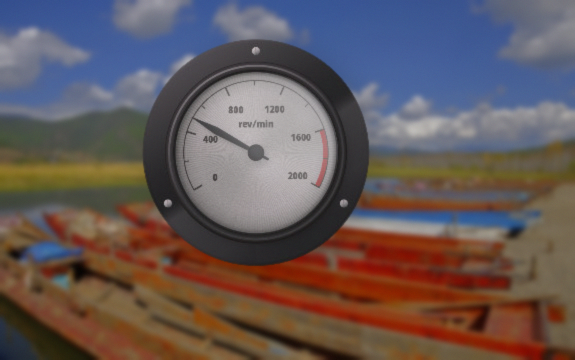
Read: 500; rpm
